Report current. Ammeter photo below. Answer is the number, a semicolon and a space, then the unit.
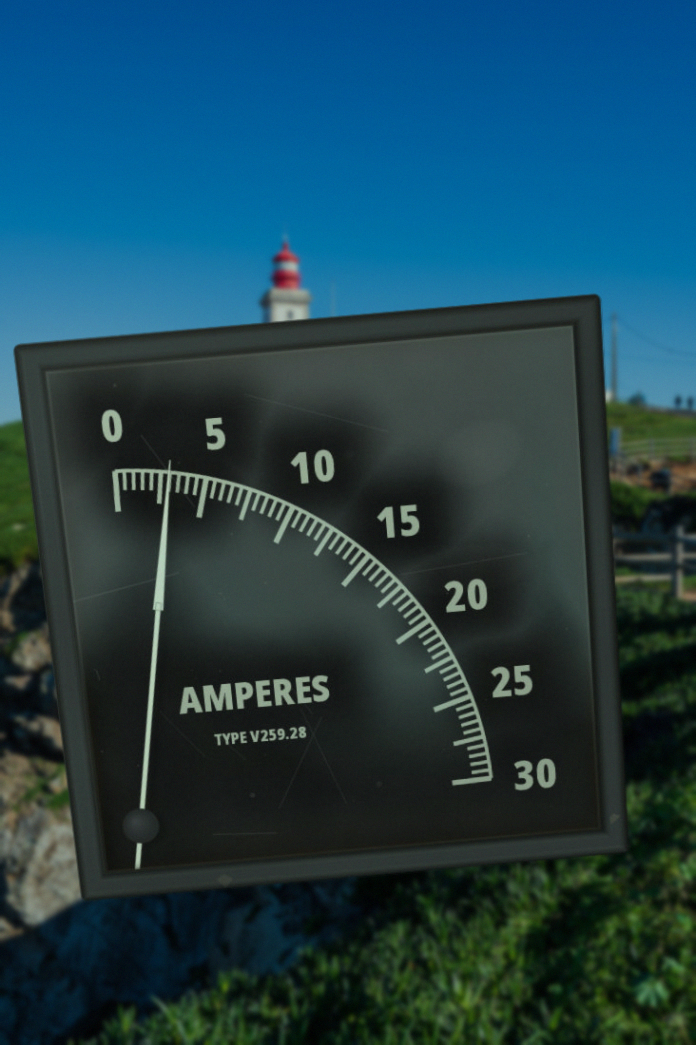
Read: 3; A
